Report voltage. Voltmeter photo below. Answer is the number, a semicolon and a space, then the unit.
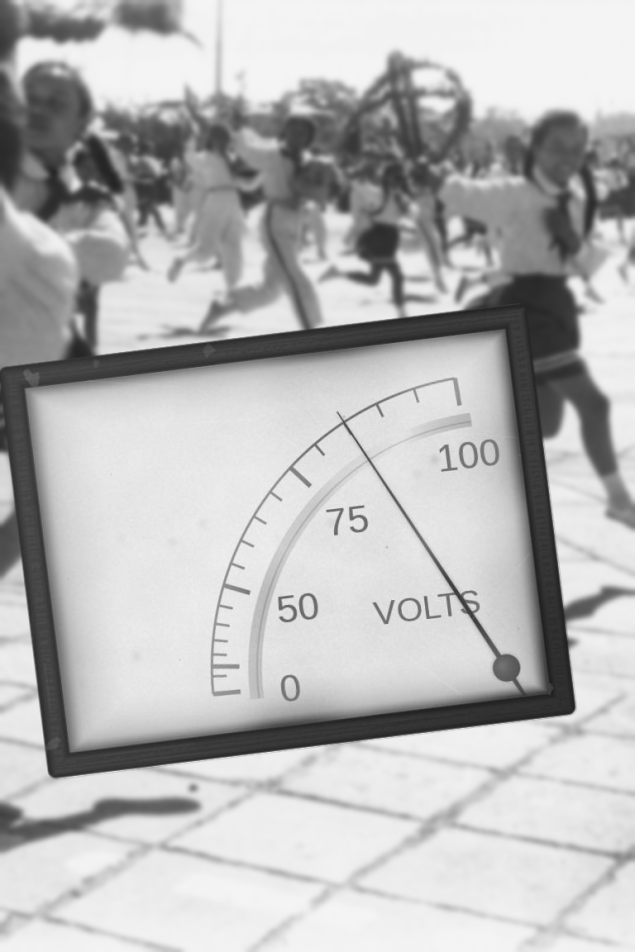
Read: 85; V
